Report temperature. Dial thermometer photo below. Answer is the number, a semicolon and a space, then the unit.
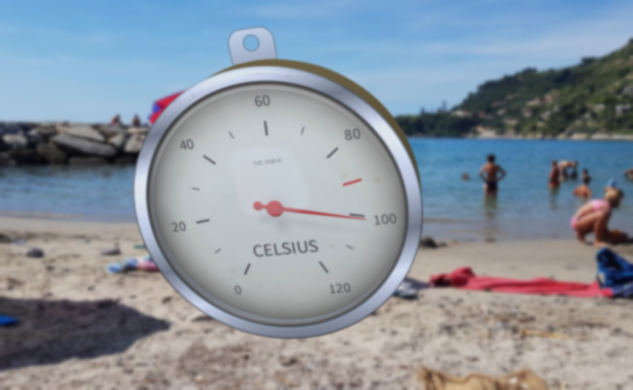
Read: 100; °C
